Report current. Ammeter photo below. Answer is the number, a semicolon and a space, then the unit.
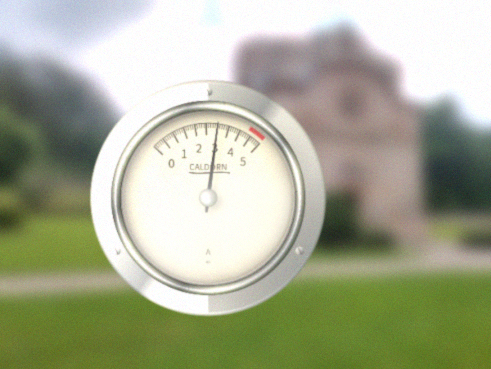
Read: 3; A
